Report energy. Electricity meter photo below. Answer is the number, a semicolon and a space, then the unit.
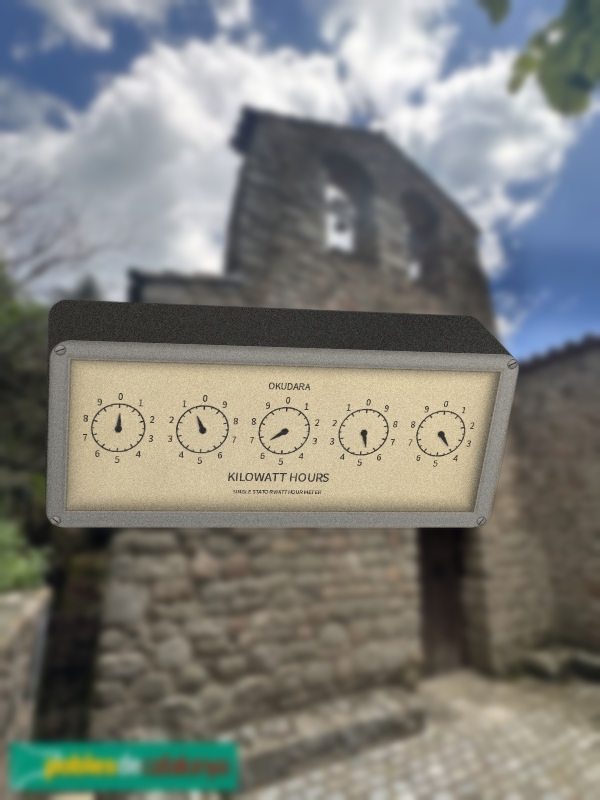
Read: 654; kWh
